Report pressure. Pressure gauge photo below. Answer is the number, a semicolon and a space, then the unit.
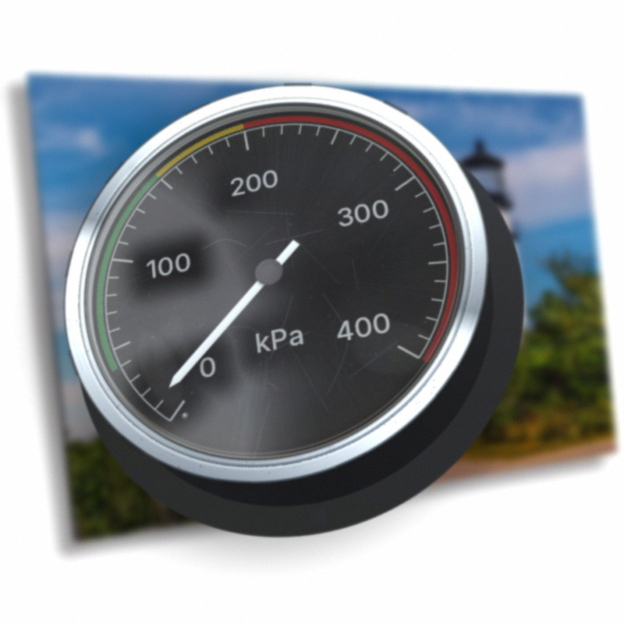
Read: 10; kPa
